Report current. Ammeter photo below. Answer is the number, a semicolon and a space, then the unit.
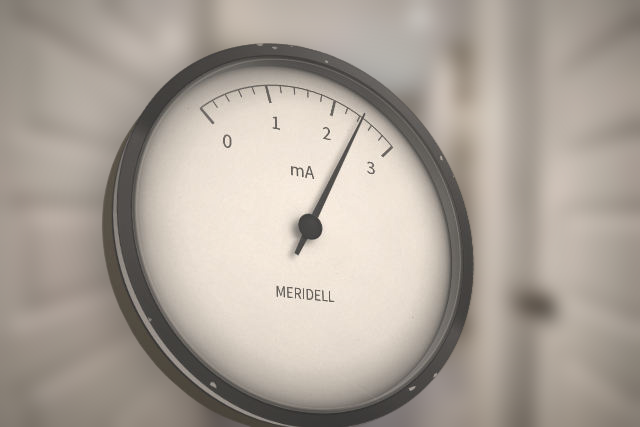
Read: 2.4; mA
